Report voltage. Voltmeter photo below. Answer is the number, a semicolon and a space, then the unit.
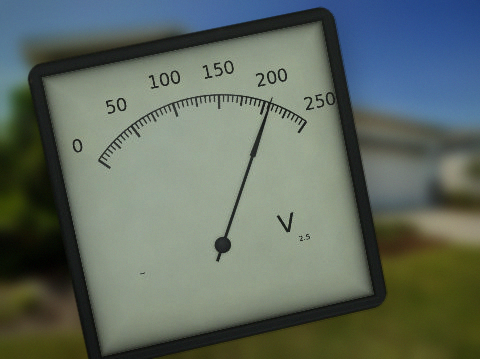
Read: 205; V
